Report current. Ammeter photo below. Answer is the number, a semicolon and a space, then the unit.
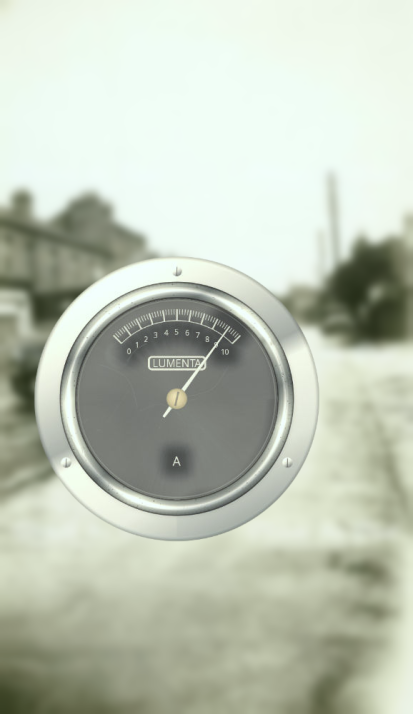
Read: 9; A
